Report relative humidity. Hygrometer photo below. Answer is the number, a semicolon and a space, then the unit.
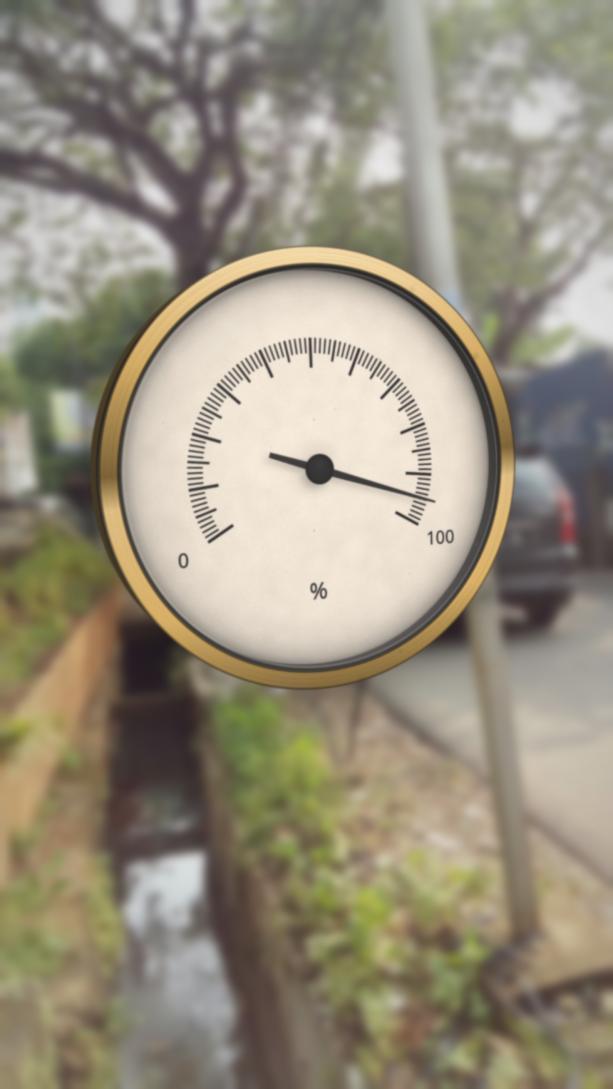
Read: 95; %
